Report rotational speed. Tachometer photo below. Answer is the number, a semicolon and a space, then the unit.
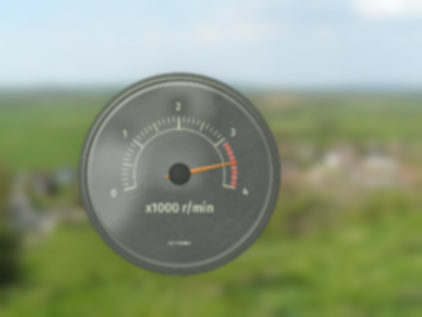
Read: 3500; rpm
